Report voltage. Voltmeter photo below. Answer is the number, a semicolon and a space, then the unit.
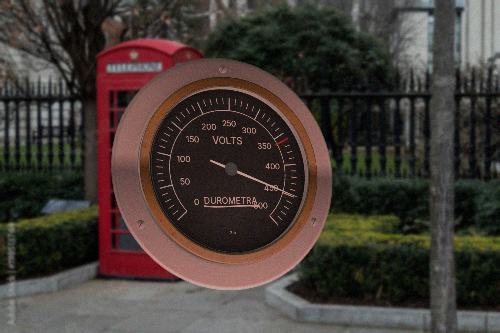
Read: 450; V
